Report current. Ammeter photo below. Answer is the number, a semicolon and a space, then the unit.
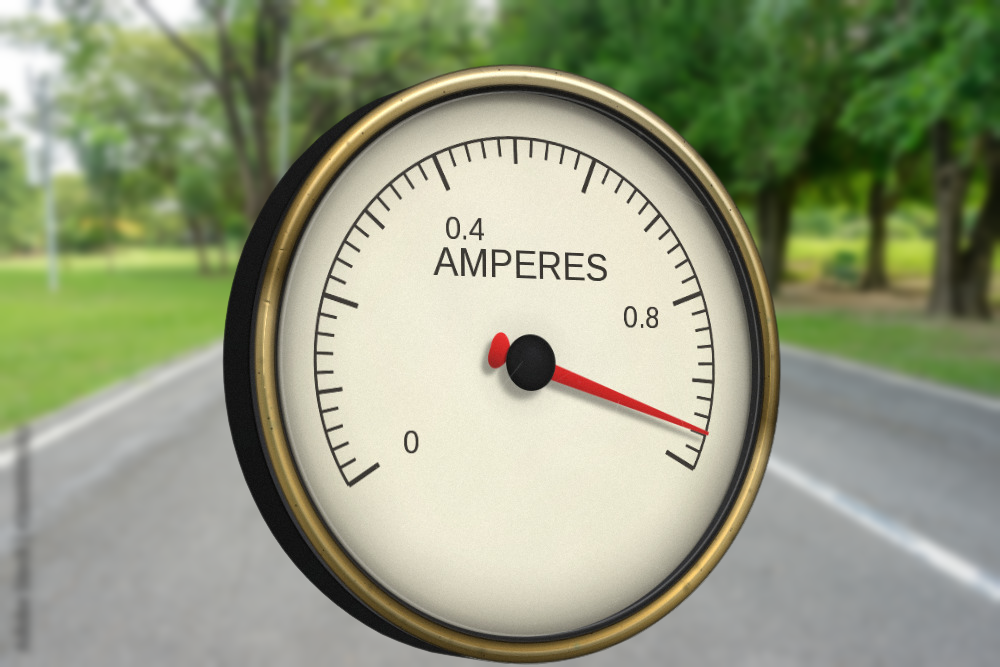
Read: 0.96; A
